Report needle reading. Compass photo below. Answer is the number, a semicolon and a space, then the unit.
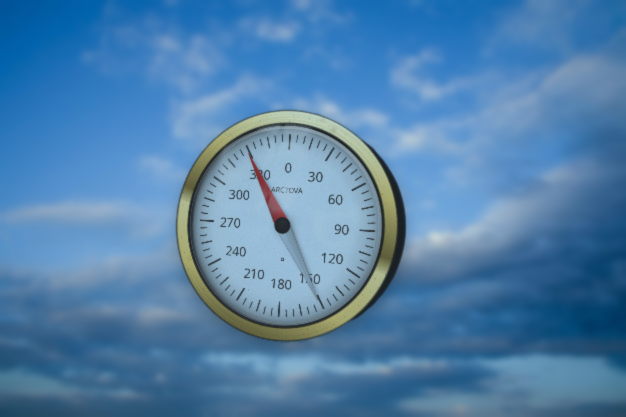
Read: 330; °
